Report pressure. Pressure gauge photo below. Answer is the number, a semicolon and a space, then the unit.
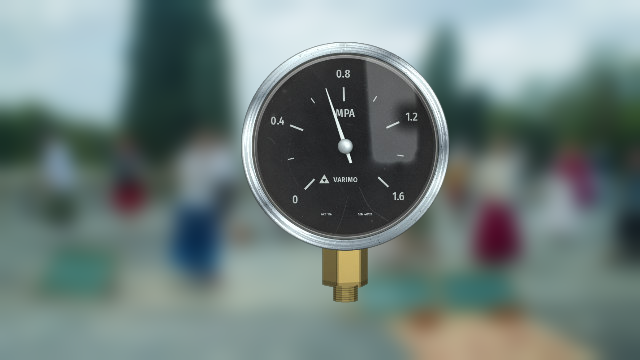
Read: 0.7; MPa
